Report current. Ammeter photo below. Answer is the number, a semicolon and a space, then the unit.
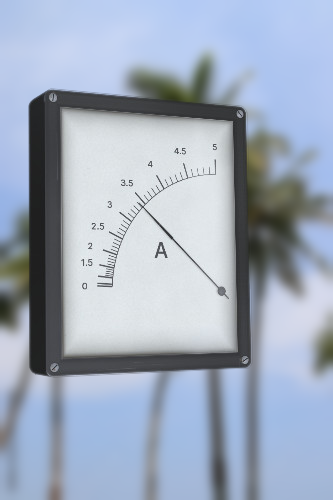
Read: 3.4; A
